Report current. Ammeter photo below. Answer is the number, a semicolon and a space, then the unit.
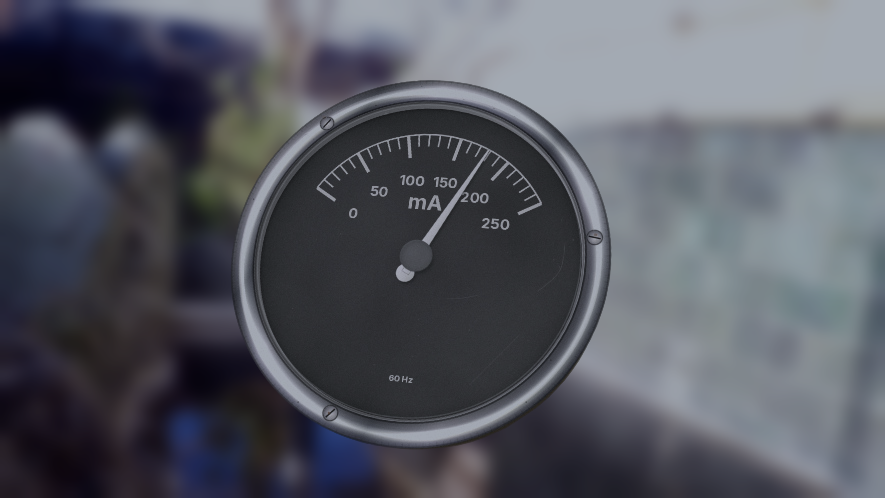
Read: 180; mA
